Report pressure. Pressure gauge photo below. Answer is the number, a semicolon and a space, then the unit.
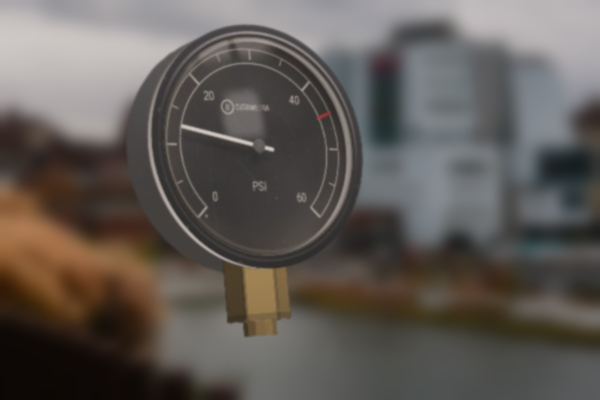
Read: 12.5; psi
